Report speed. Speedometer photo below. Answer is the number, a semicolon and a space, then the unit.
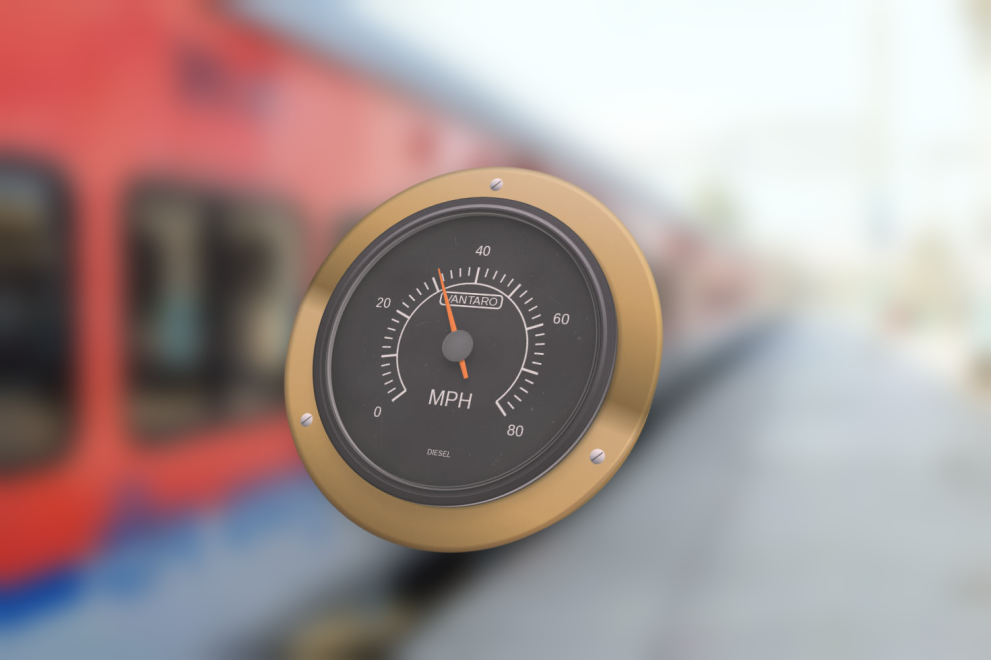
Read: 32; mph
